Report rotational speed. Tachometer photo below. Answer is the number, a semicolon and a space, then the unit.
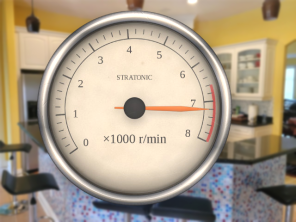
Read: 7200; rpm
